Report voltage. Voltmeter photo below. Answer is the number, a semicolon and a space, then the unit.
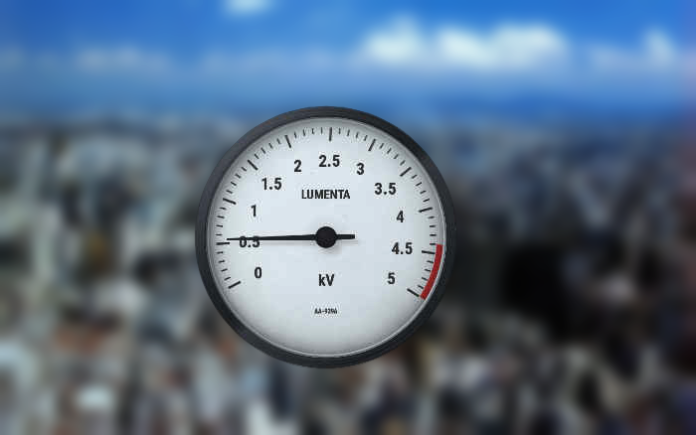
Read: 0.55; kV
